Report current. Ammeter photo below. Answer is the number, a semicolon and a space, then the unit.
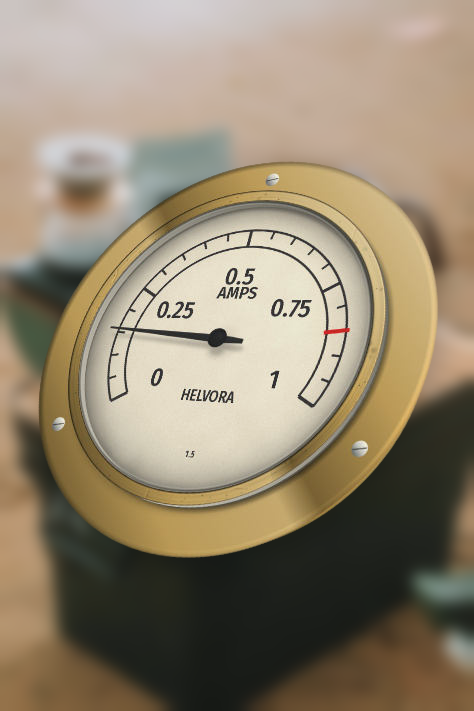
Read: 0.15; A
